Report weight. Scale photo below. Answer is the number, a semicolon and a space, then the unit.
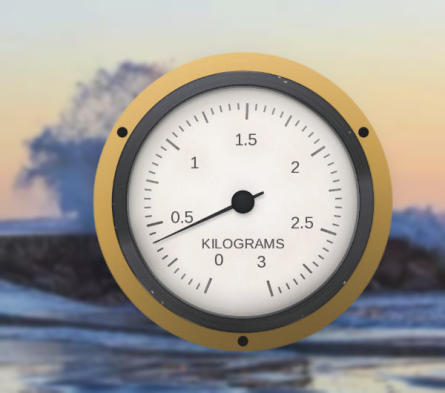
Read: 0.4; kg
